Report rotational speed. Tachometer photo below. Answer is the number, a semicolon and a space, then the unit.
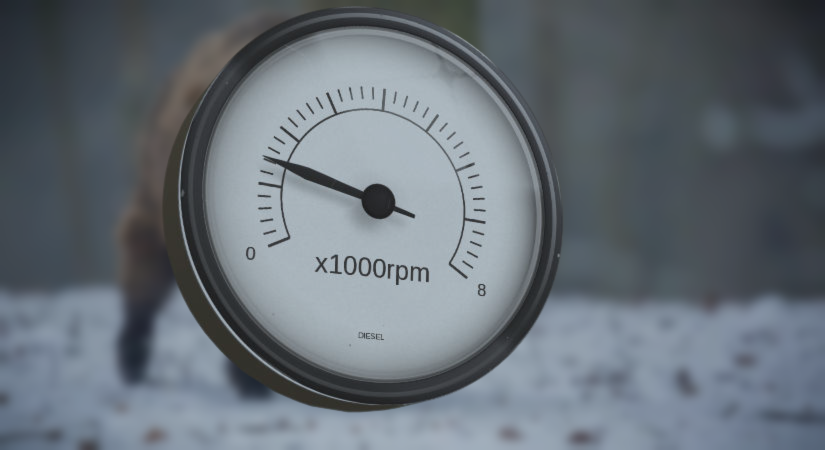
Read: 1400; rpm
